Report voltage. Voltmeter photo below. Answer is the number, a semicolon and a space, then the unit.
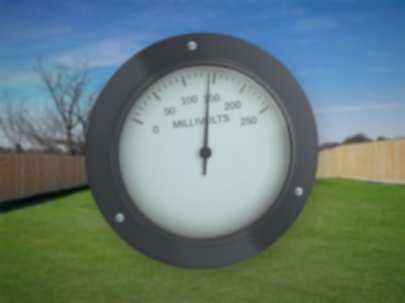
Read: 140; mV
